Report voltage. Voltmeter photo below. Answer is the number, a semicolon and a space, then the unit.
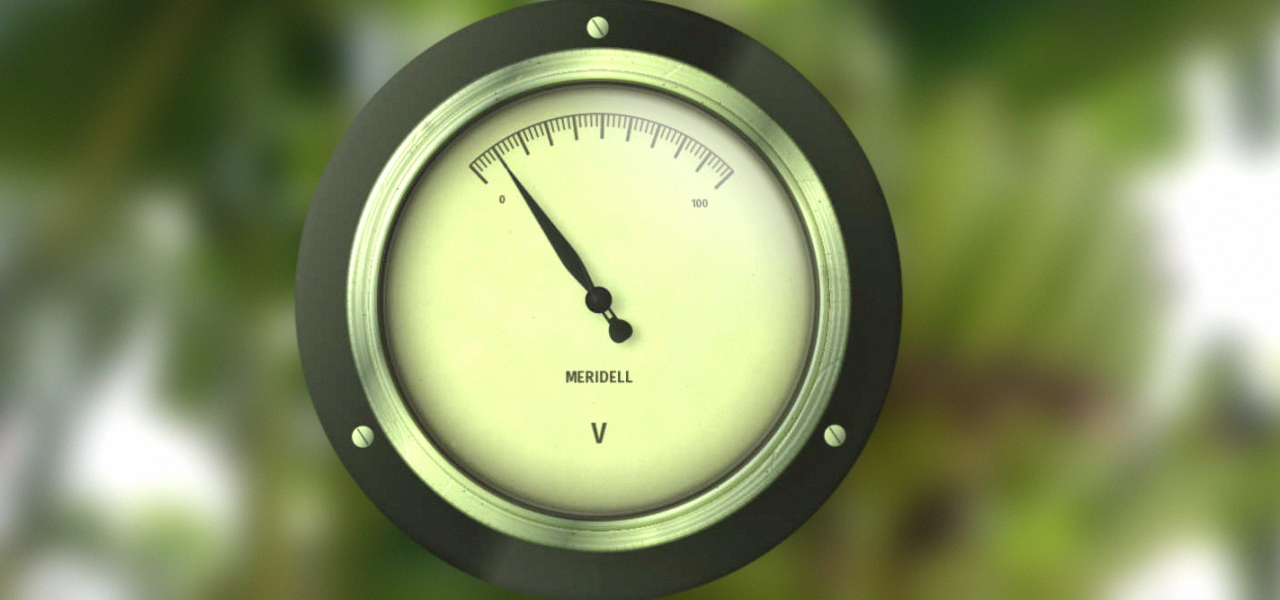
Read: 10; V
